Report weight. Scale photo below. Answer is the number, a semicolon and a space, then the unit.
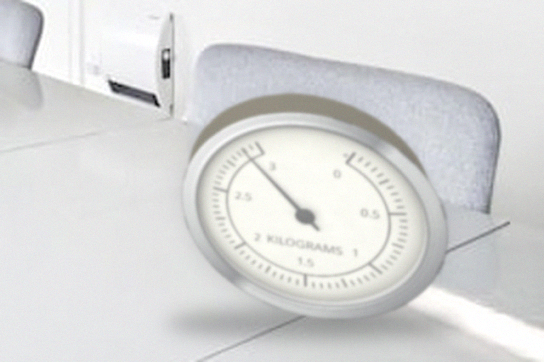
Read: 2.9; kg
